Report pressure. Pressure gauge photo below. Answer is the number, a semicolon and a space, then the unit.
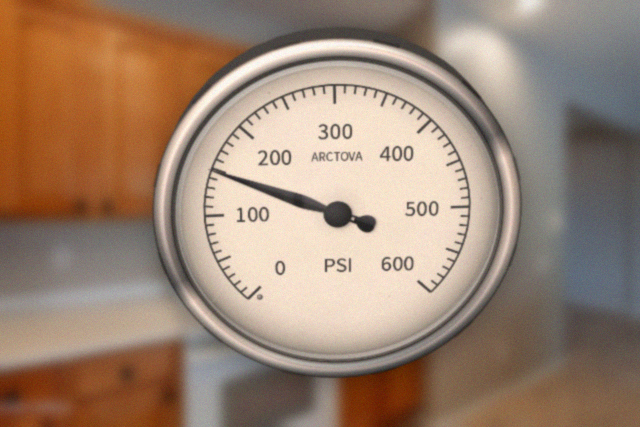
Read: 150; psi
